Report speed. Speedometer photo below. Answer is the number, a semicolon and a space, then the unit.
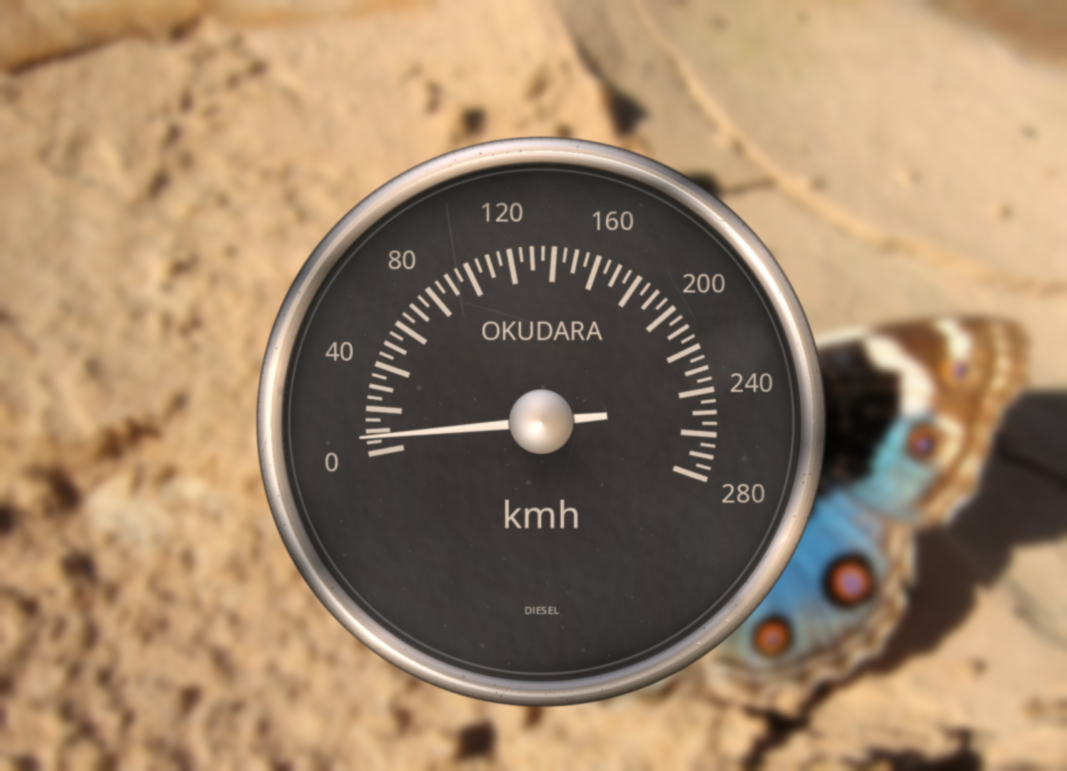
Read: 7.5; km/h
